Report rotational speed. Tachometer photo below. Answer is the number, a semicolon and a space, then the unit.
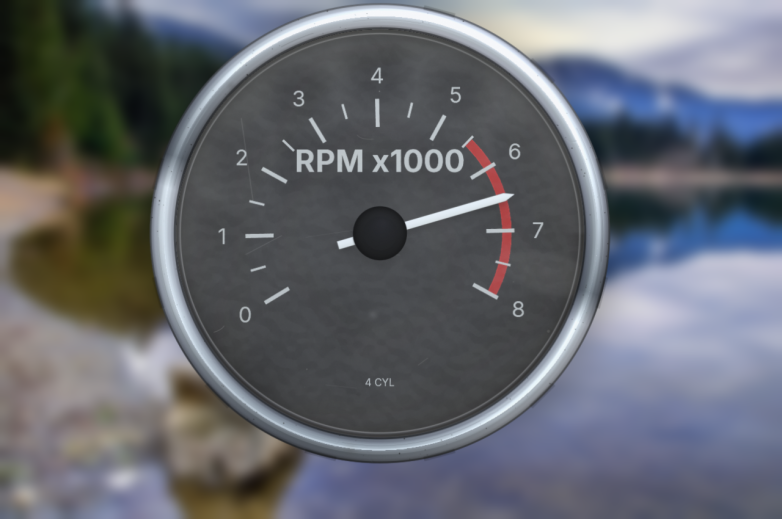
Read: 6500; rpm
